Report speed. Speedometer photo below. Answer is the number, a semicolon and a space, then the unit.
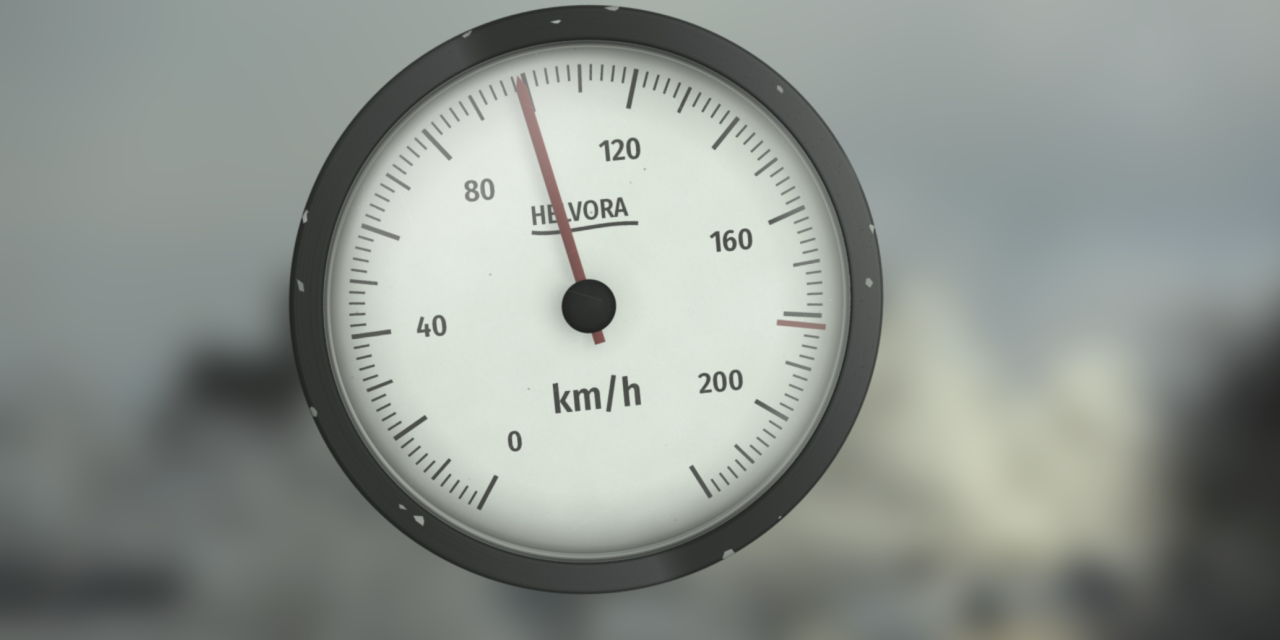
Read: 99; km/h
